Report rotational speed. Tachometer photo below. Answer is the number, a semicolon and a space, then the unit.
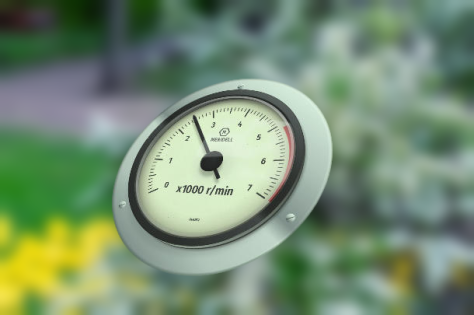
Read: 2500; rpm
